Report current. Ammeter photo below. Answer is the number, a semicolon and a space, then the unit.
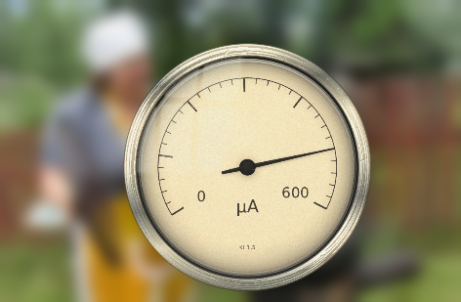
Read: 500; µA
